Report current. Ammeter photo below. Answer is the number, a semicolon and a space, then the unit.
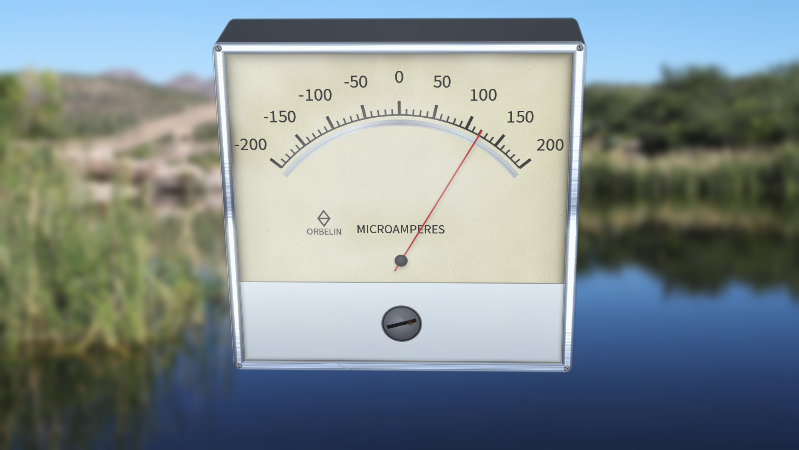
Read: 120; µA
